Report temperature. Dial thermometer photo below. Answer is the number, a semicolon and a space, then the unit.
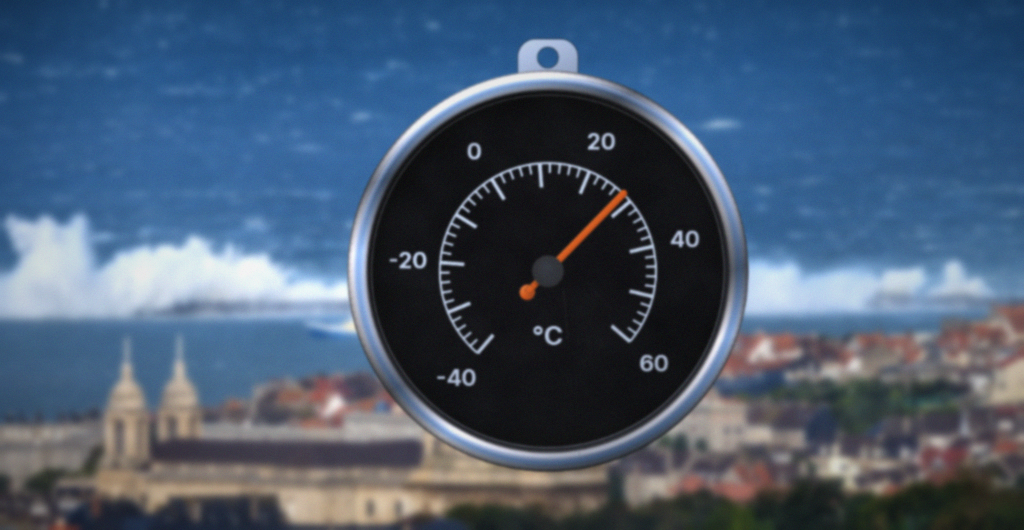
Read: 28; °C
